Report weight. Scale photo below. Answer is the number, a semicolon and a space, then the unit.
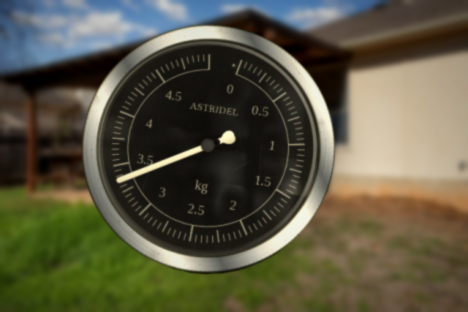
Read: 3.35; kg
